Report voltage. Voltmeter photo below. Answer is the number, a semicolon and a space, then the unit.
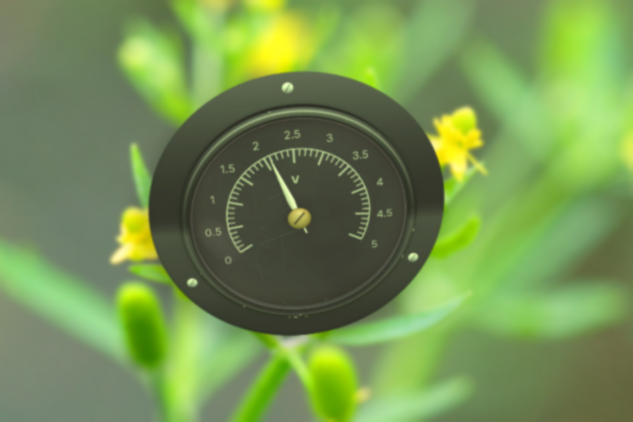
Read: 2.1; V
